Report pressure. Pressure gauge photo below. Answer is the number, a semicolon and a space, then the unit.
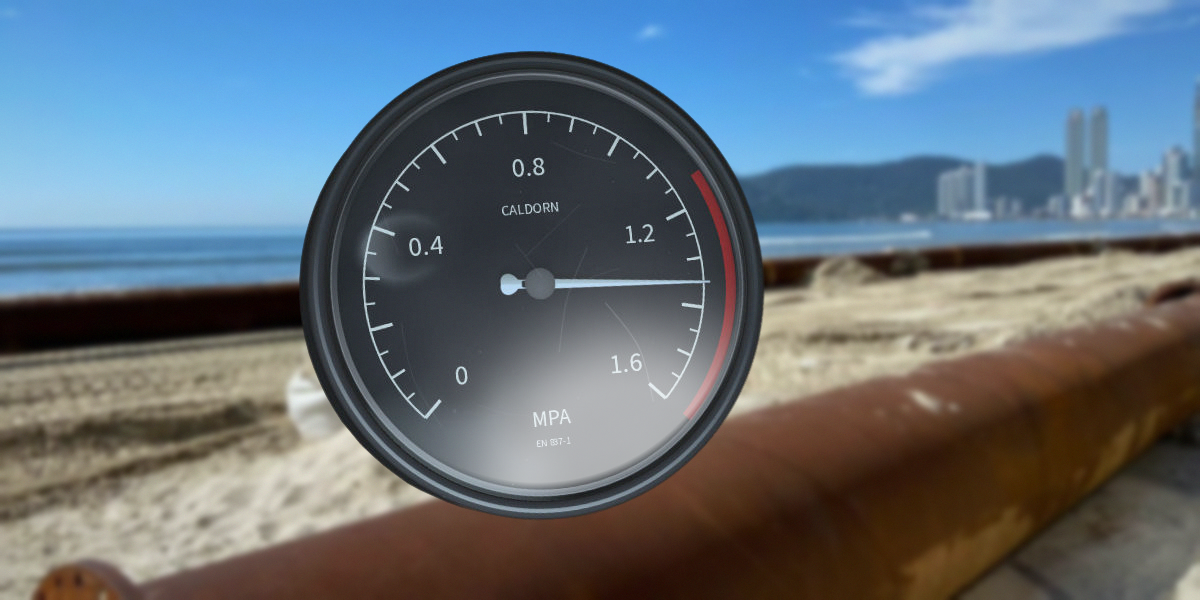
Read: 1.35; MPa
